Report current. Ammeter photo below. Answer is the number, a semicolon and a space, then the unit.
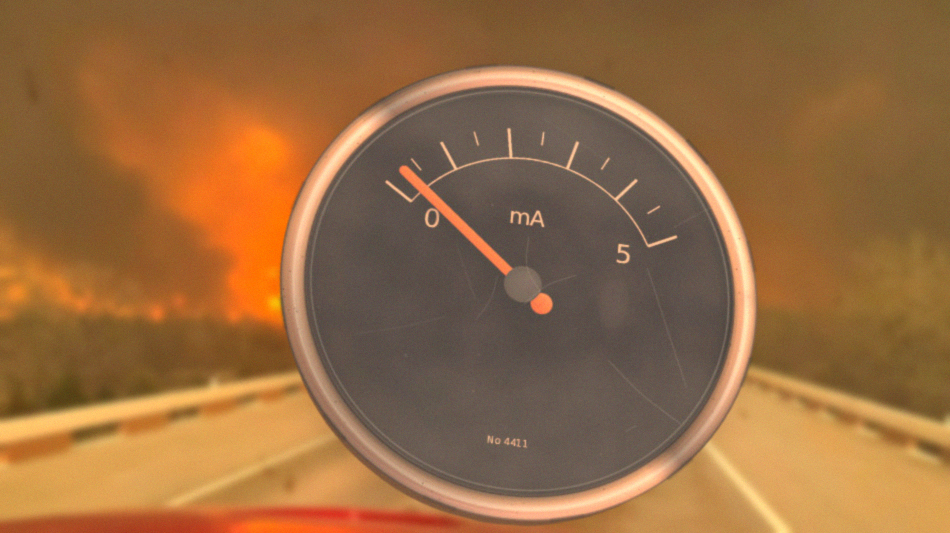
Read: 0.25; mA
